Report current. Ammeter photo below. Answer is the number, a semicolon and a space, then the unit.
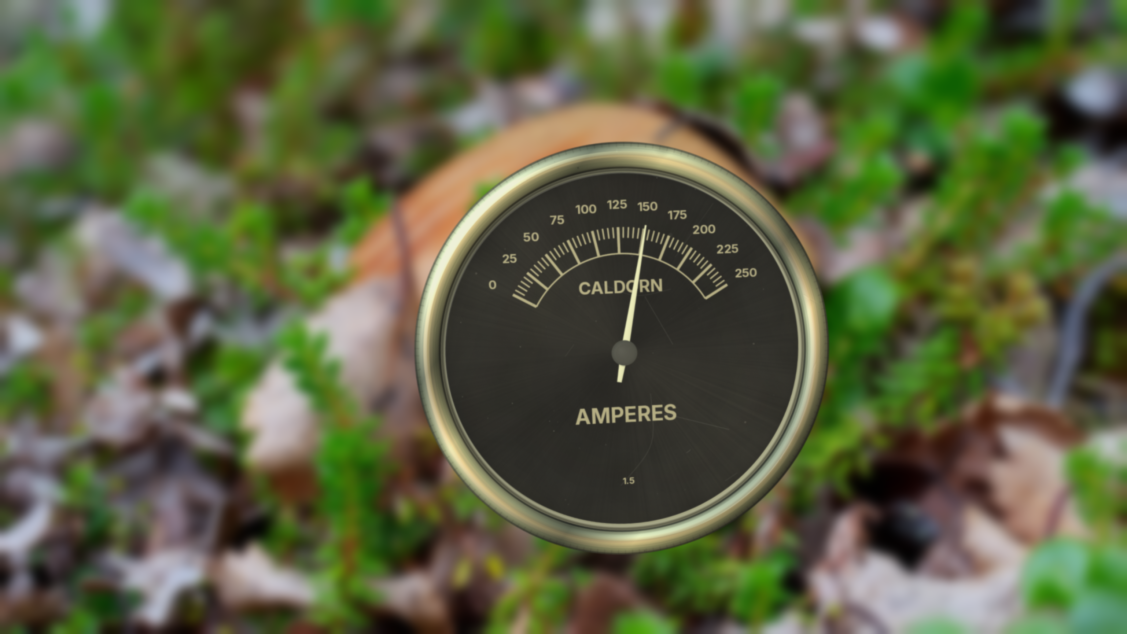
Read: 150; A
